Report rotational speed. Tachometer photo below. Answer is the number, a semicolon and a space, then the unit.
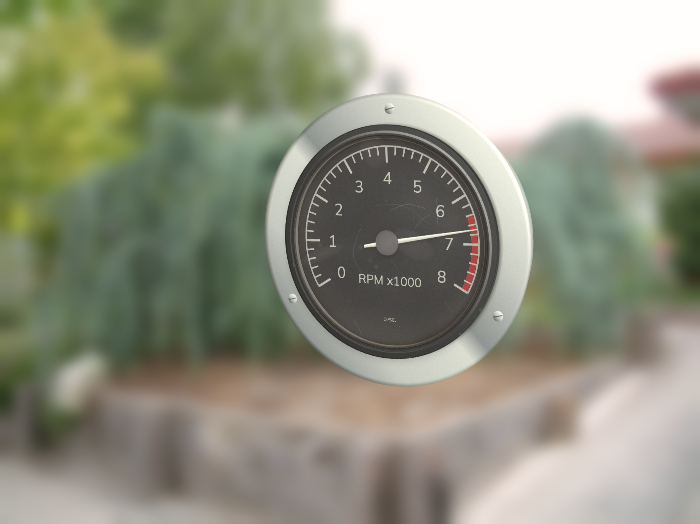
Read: 6700; rpm
